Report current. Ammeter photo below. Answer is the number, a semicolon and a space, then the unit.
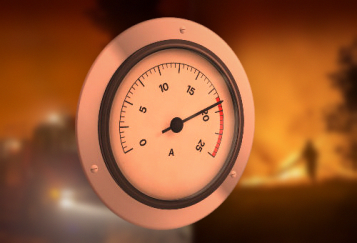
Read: 19; A
